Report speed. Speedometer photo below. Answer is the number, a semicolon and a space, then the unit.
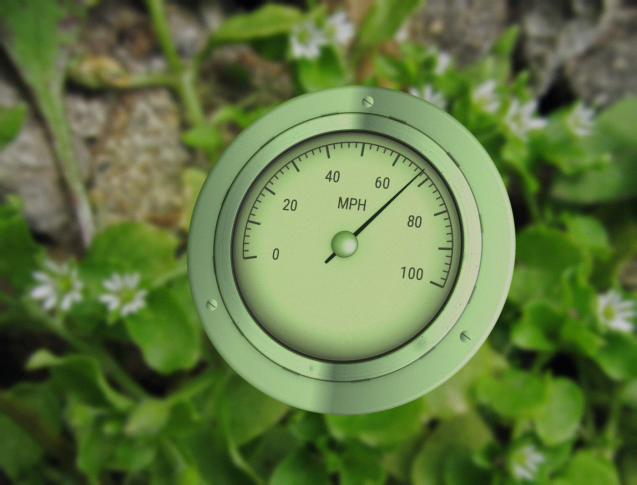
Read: 68; mph
